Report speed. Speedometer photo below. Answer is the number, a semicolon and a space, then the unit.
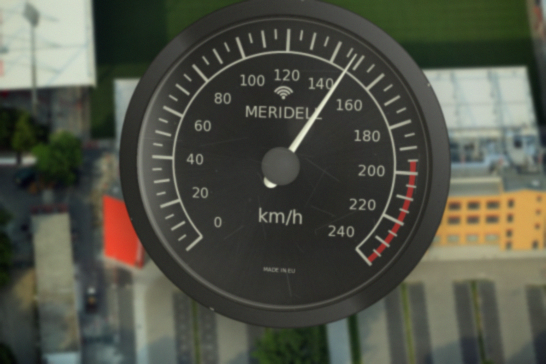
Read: 147.5; km/h
